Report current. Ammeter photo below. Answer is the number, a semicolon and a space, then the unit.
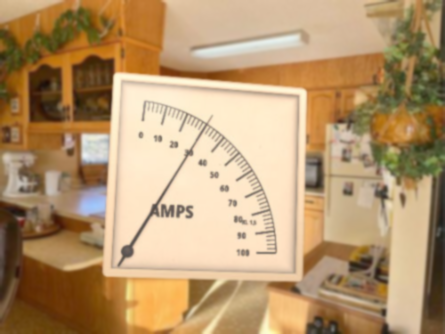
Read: 30; A
